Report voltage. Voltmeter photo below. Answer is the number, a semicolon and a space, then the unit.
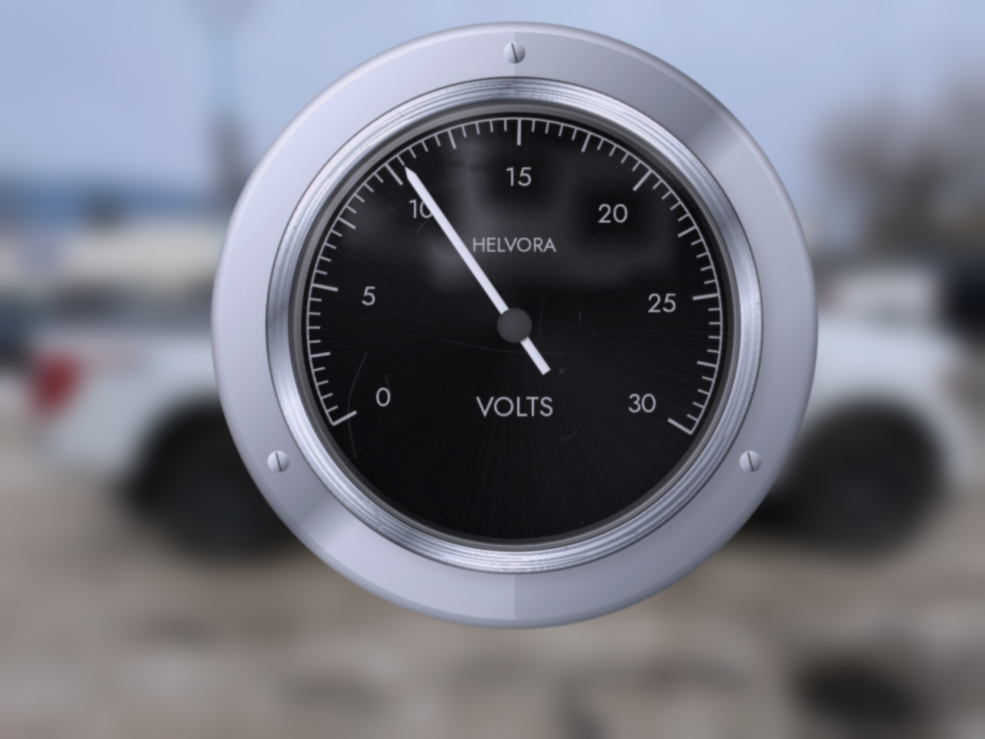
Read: 10.5; V
